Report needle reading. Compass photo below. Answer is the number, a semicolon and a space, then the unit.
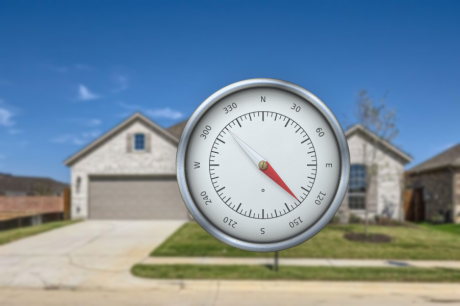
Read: 135; °
